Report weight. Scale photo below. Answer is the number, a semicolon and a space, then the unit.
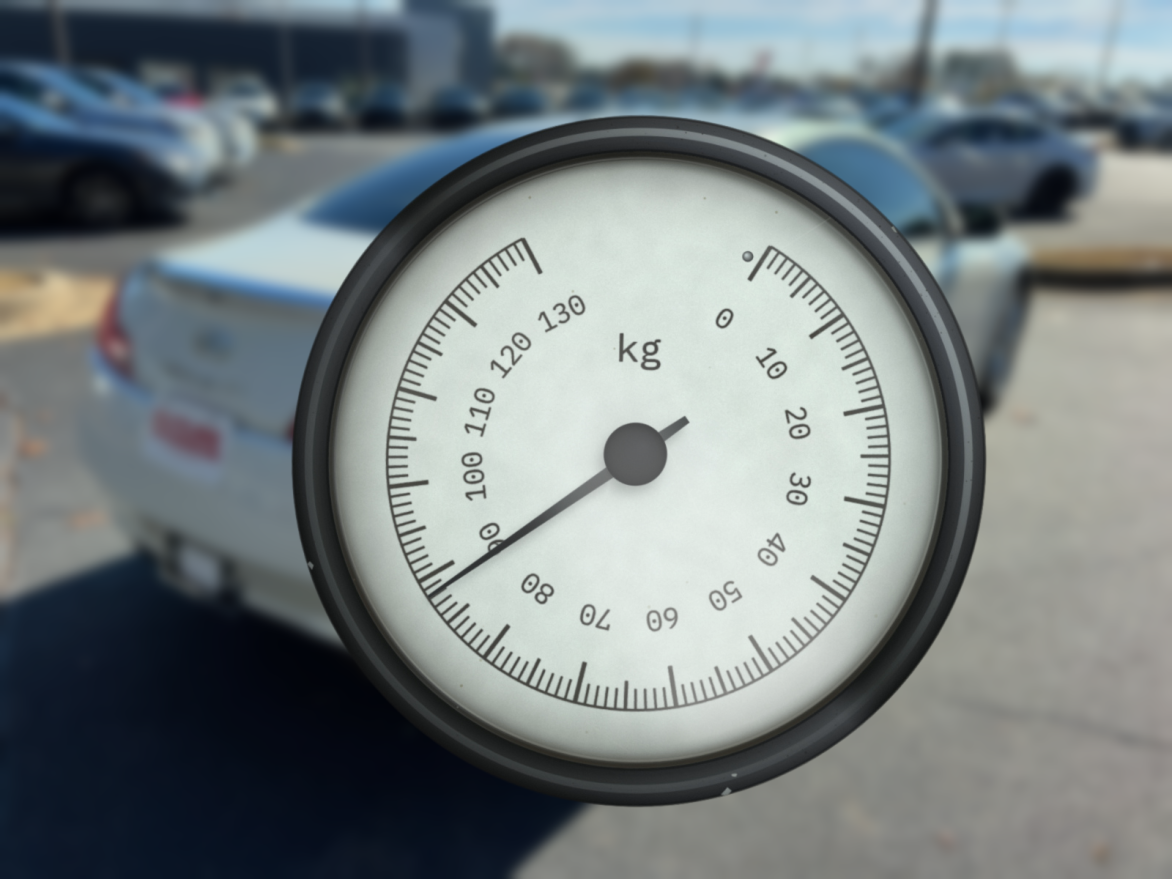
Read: 88; kg
